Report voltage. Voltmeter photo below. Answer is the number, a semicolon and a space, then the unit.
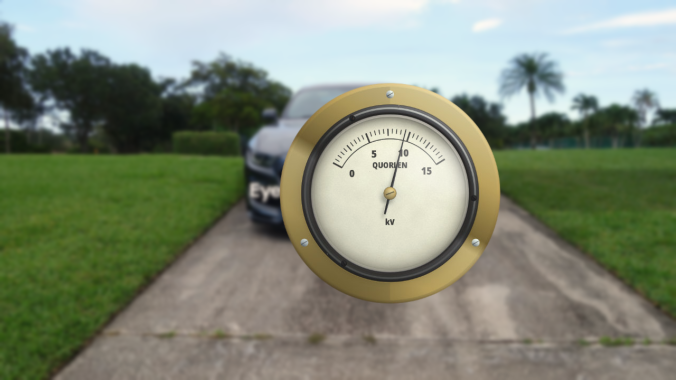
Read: 9.5; kV
